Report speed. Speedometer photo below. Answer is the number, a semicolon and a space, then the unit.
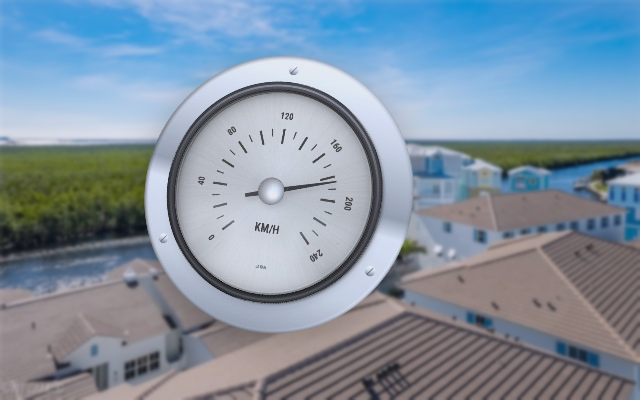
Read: 185; km/h
